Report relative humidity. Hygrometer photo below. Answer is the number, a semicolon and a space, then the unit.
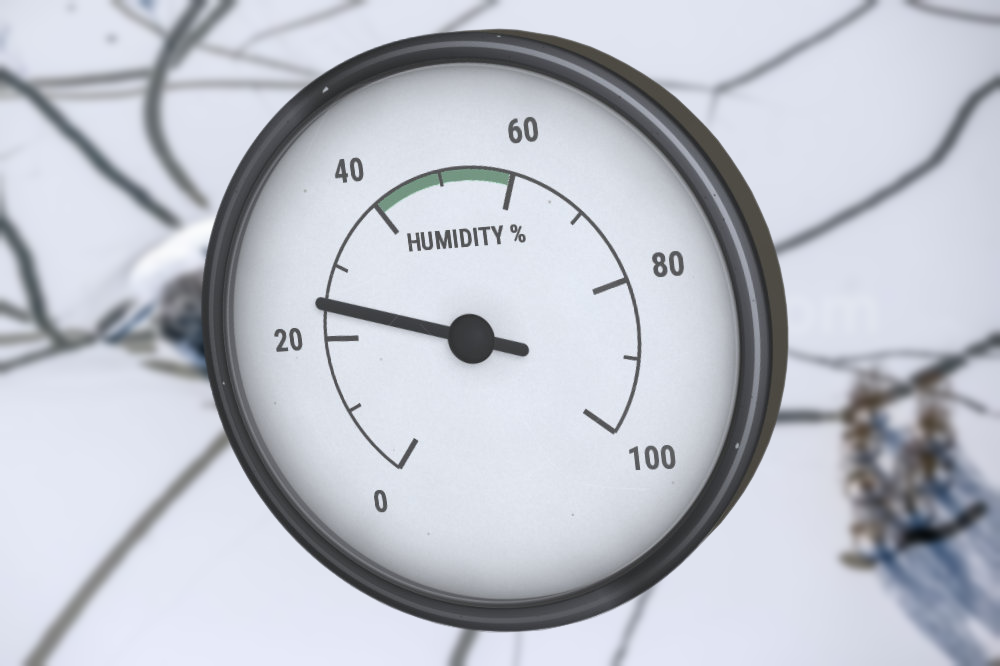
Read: 25; %
